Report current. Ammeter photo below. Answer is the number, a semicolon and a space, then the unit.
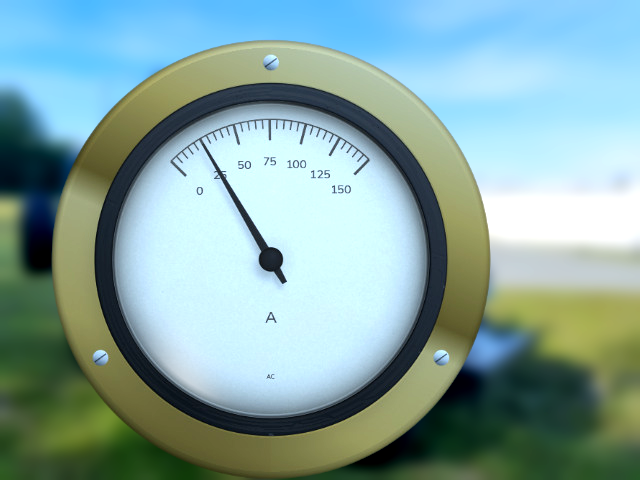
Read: 25; A
